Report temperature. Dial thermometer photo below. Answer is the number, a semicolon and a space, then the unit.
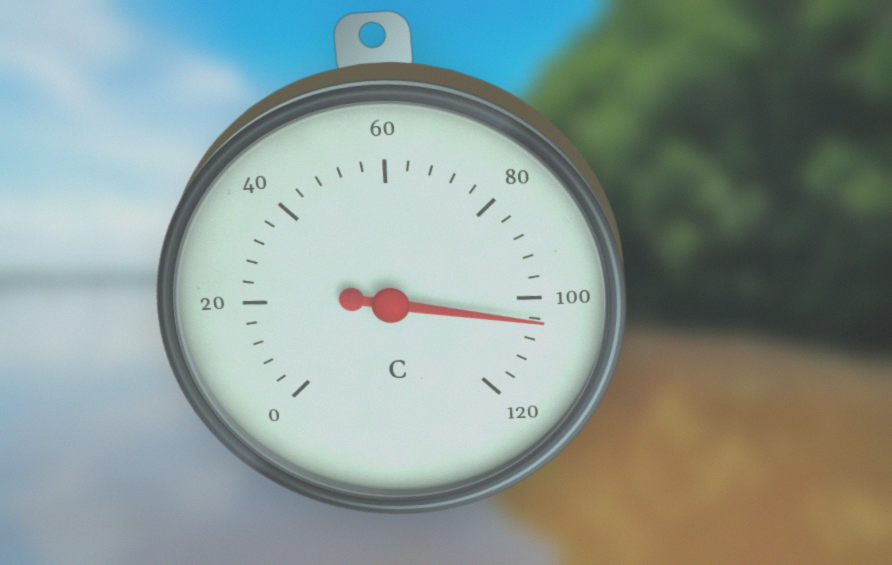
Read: 104; °C
